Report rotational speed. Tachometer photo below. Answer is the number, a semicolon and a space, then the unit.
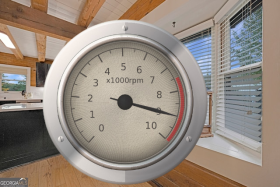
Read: 9000; rpm
